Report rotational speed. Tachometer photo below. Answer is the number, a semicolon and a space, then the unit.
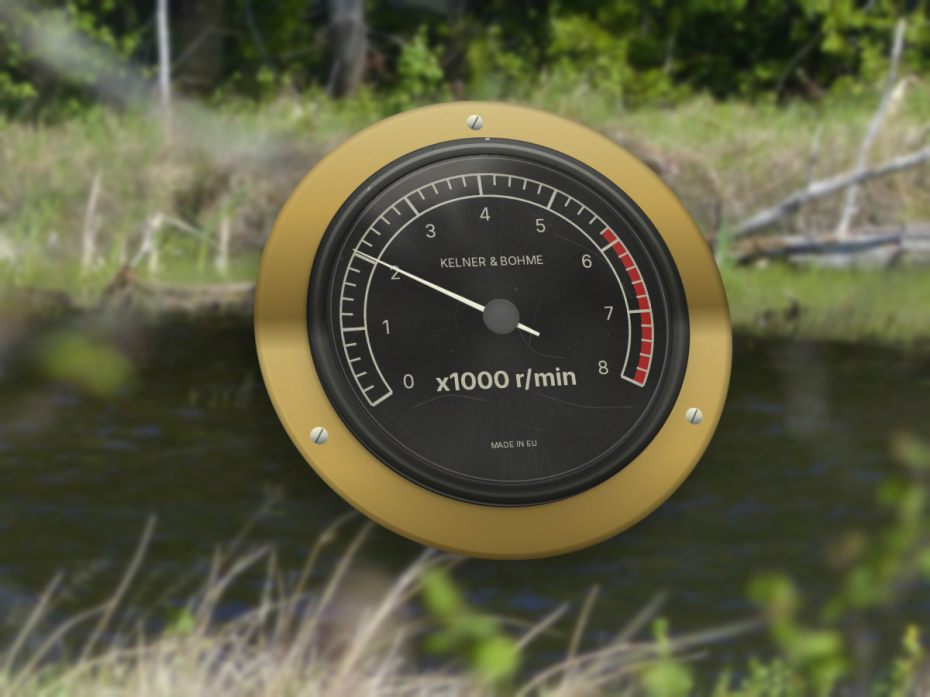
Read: 2000; rpm
